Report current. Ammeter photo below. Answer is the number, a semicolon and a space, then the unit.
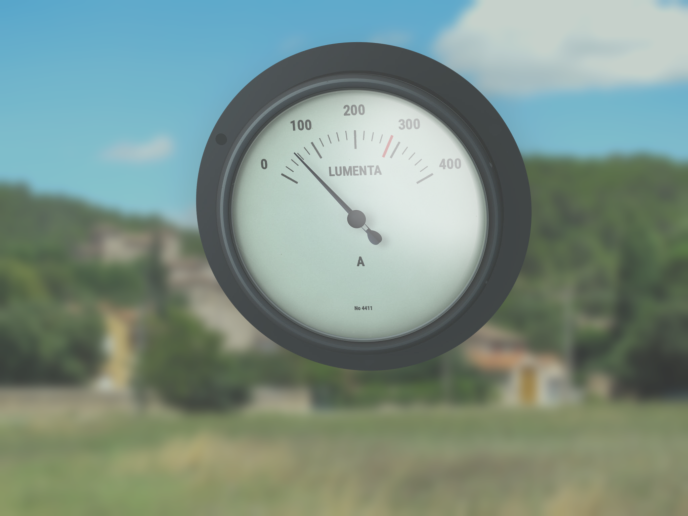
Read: 60; A
